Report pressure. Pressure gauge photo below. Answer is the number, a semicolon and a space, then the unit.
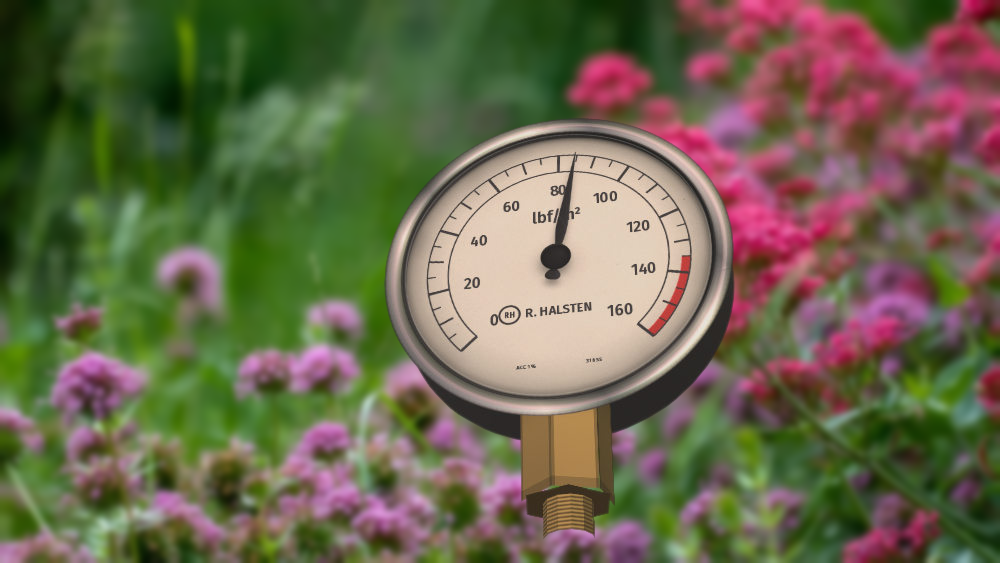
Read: 85; psi
